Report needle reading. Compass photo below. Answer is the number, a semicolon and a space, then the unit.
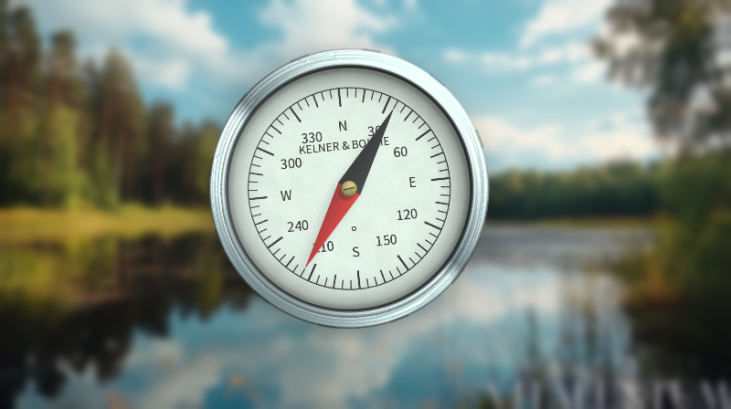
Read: 215; °
